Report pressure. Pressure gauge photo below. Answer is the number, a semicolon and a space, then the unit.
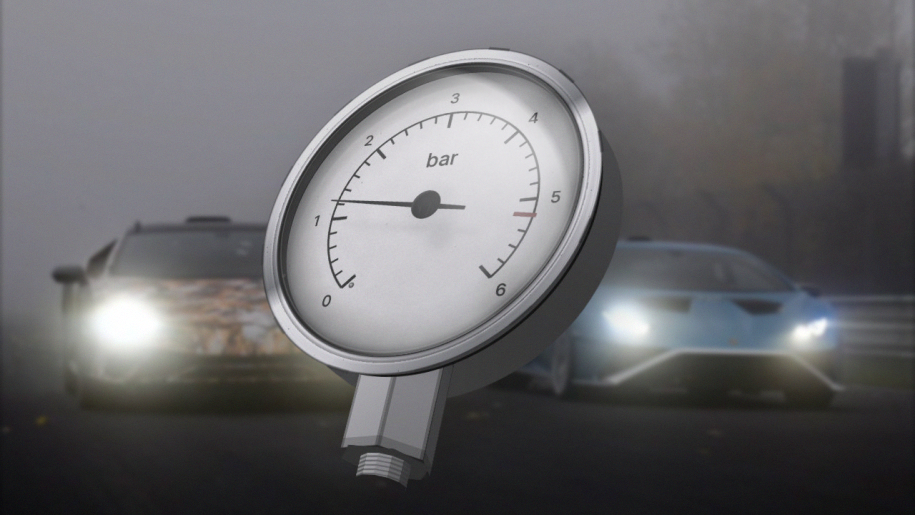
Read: 1.2; bar
